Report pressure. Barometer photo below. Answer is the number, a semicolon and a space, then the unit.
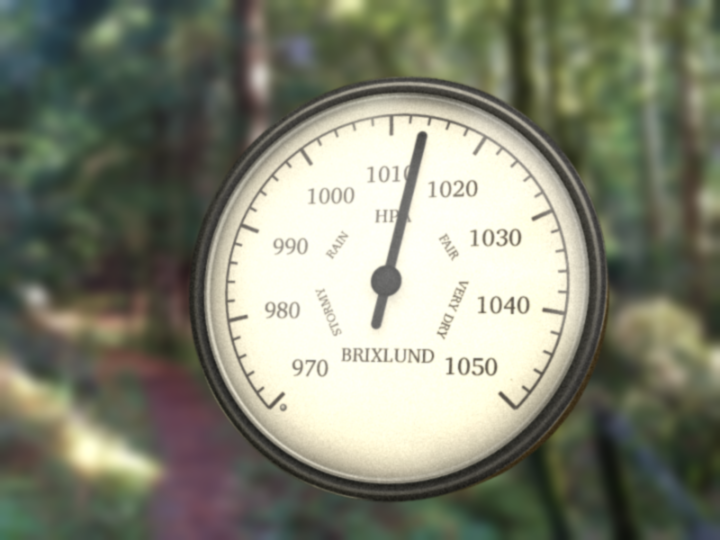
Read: 1014; hPa
